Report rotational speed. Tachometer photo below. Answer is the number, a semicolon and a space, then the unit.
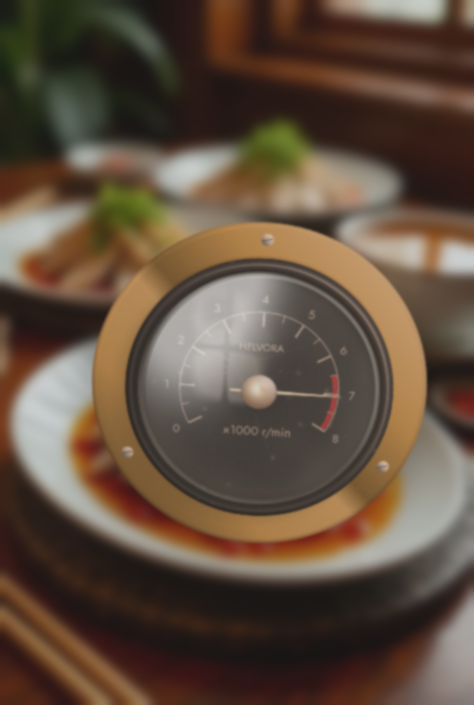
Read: 7000; rpm
